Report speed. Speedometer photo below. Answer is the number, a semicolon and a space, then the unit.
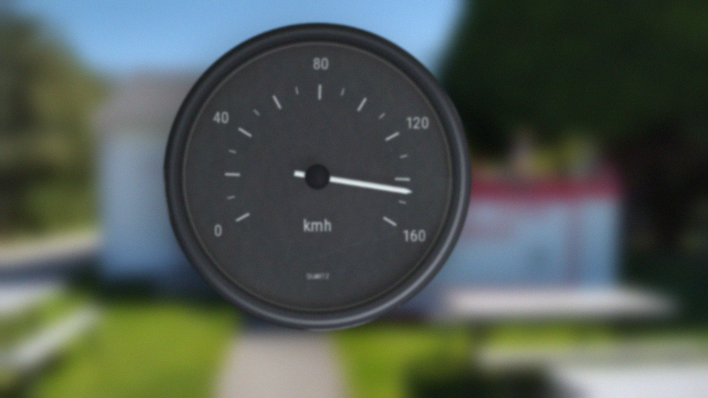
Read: 145; km/h
